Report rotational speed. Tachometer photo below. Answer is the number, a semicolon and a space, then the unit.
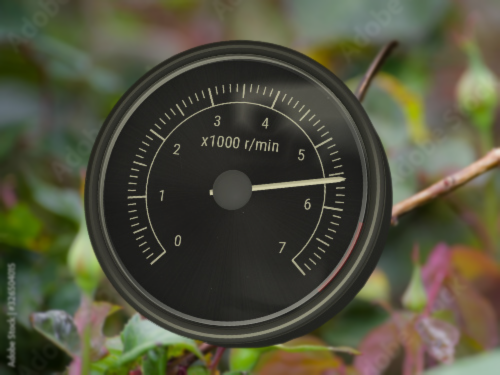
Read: 5600; rpm
